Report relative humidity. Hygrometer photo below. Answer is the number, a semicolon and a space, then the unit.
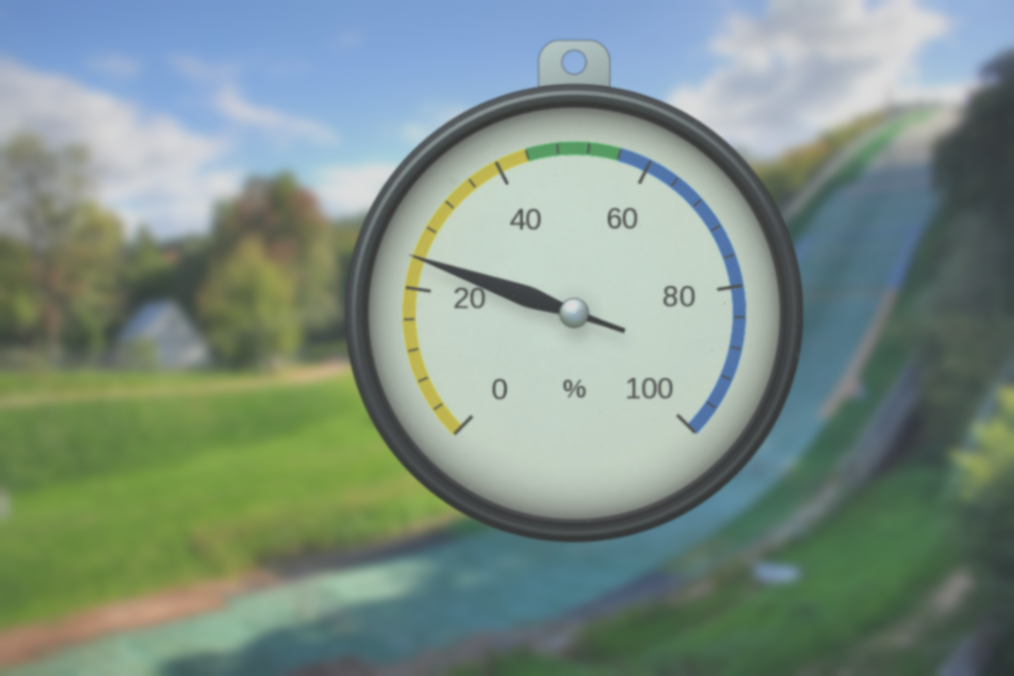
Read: 24; %
